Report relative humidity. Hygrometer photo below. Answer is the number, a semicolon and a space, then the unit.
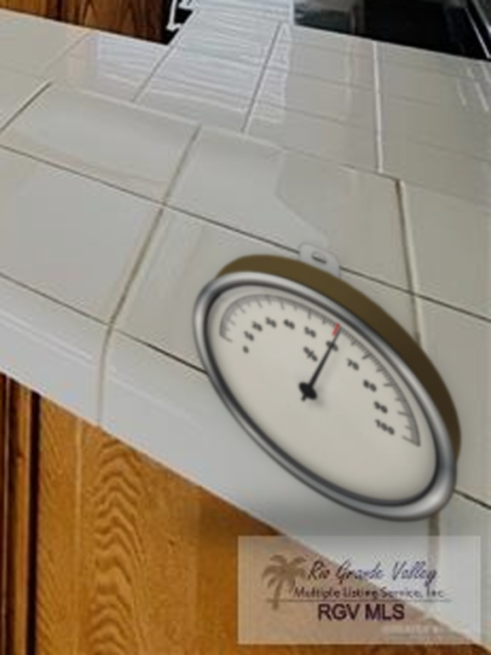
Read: 60; %
